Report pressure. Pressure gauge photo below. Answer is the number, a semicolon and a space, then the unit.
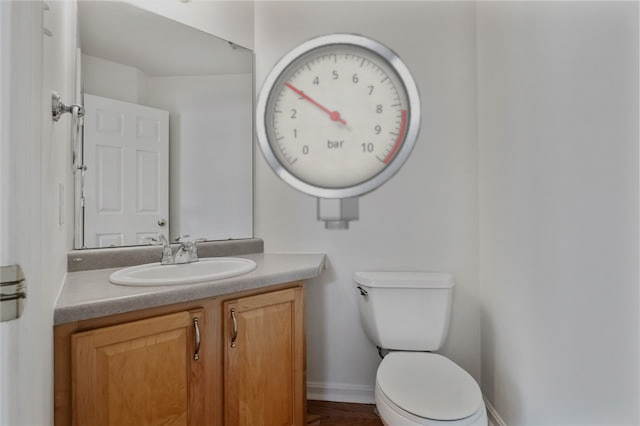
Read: 3; bar
